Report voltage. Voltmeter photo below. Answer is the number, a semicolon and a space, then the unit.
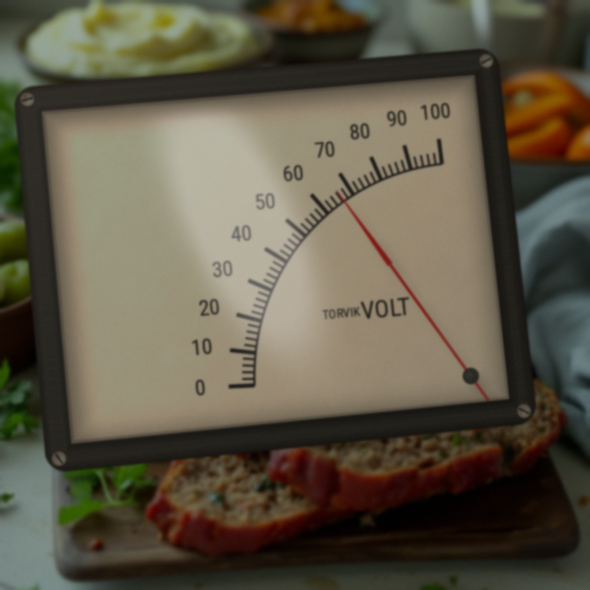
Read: 66; V
